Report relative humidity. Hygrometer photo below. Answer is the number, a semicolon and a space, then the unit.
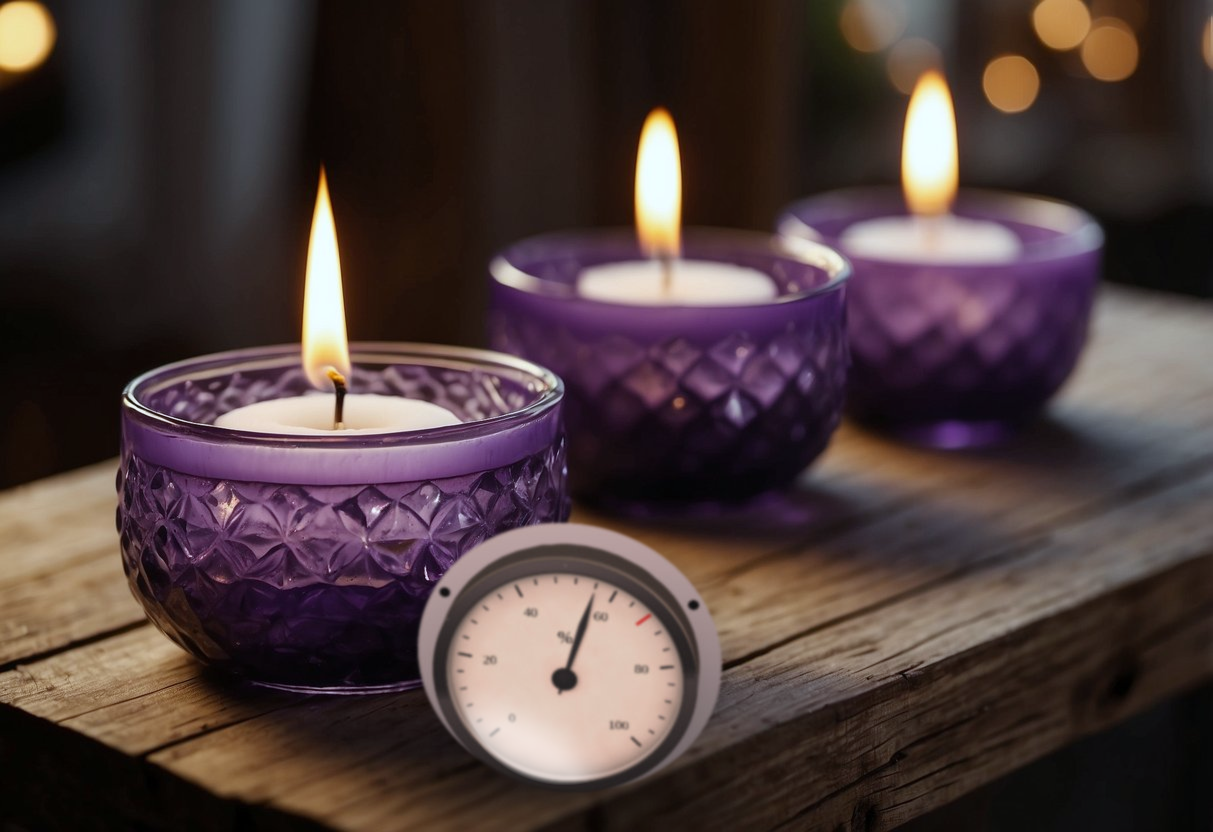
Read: 56; %
